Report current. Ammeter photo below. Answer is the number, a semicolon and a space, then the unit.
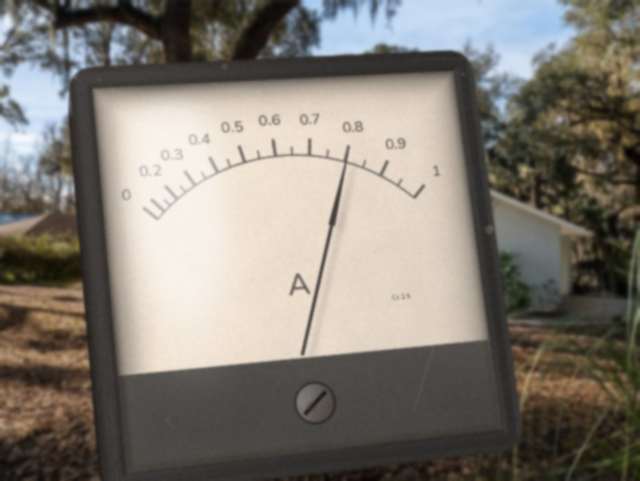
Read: 0.8; A
